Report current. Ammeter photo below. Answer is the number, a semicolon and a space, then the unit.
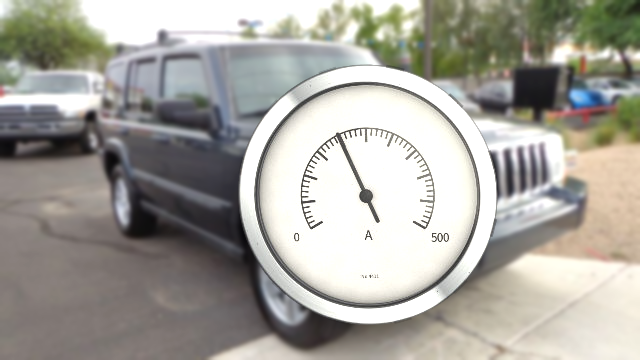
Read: 200; A
